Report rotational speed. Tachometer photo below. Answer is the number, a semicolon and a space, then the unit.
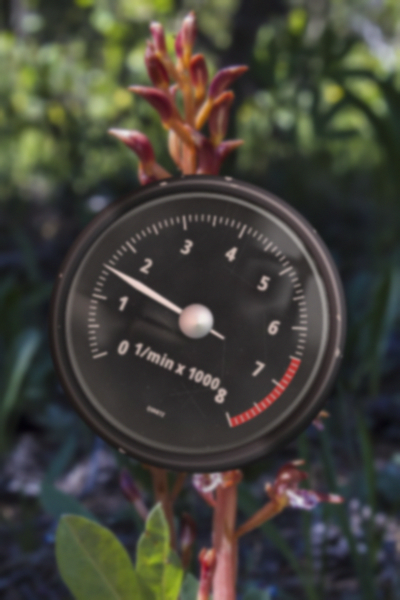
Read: 1500; rpm
